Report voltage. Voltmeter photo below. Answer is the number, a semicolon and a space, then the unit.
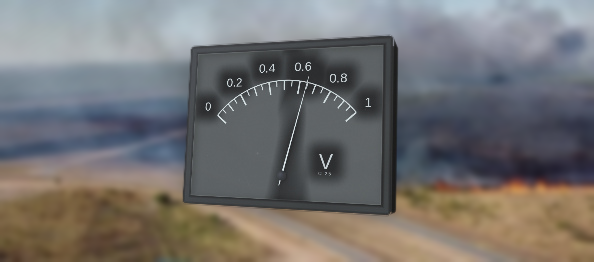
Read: 0.65; V
